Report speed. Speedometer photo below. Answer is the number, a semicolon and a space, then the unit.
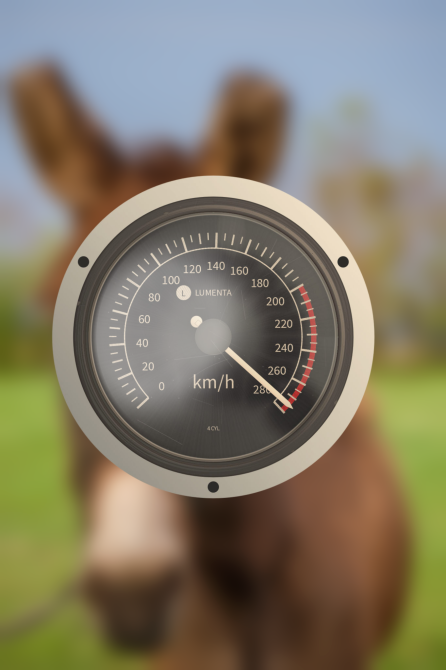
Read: 275; km/h
